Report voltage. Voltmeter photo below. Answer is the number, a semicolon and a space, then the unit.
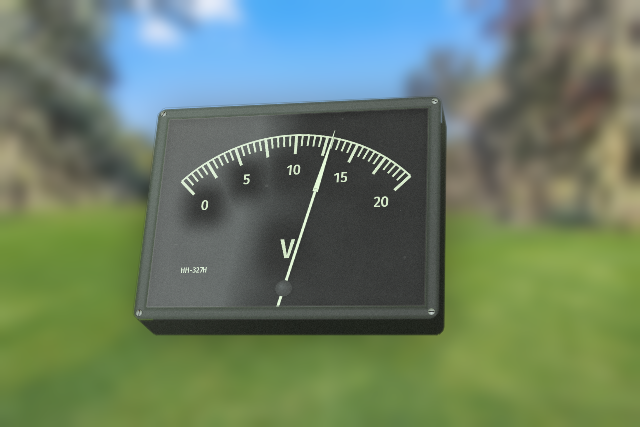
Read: 13; V
